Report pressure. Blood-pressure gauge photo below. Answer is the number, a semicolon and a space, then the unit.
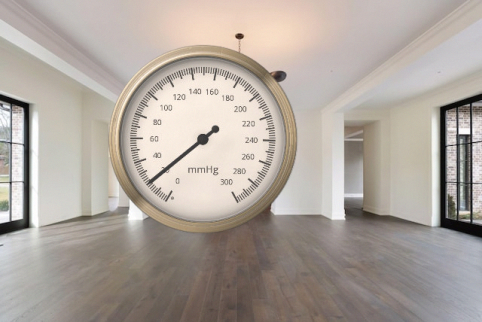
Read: 20; mmHg
